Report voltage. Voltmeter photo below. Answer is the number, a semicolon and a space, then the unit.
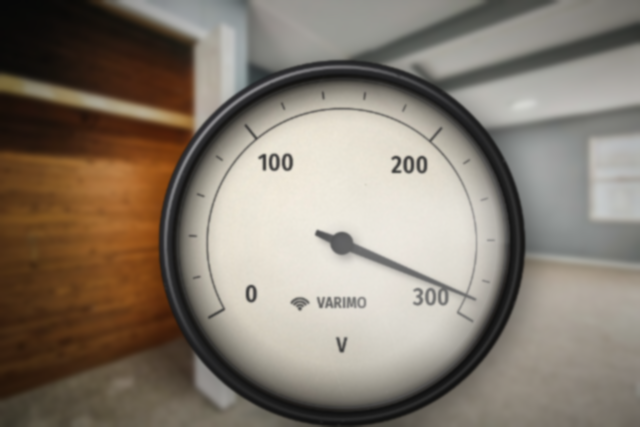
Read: 290; V
